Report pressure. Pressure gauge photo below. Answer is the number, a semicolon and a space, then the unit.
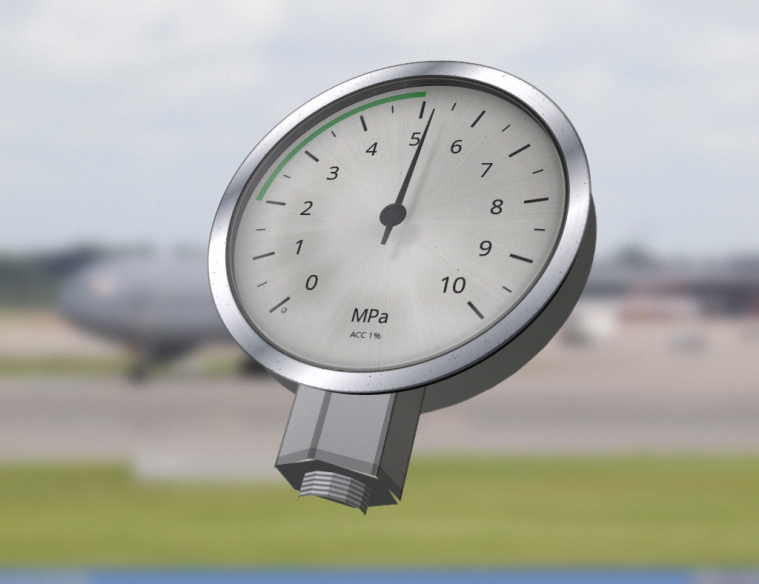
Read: 5.25; MPa
